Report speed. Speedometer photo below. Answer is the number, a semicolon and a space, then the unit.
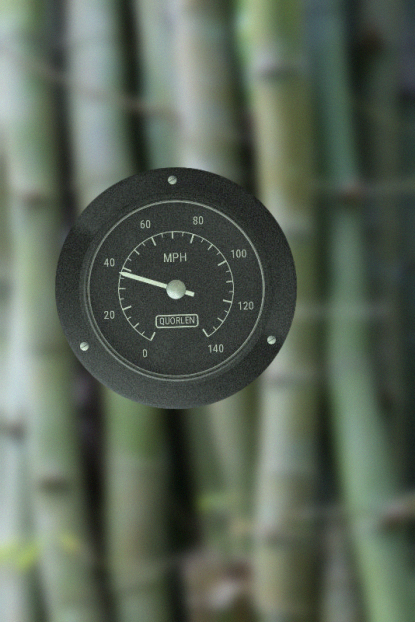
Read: 37.5; mph
